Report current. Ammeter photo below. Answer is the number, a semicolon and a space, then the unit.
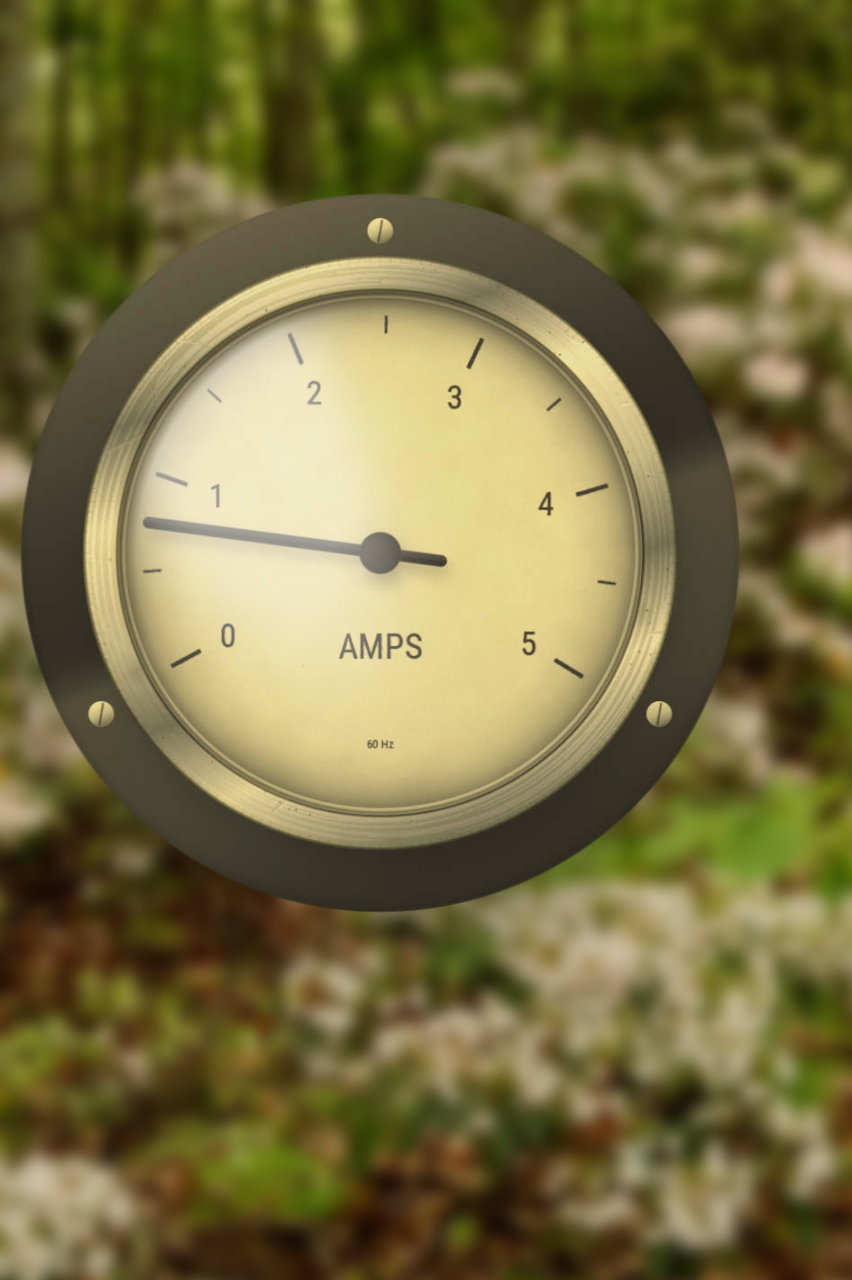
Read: 0.75; A
